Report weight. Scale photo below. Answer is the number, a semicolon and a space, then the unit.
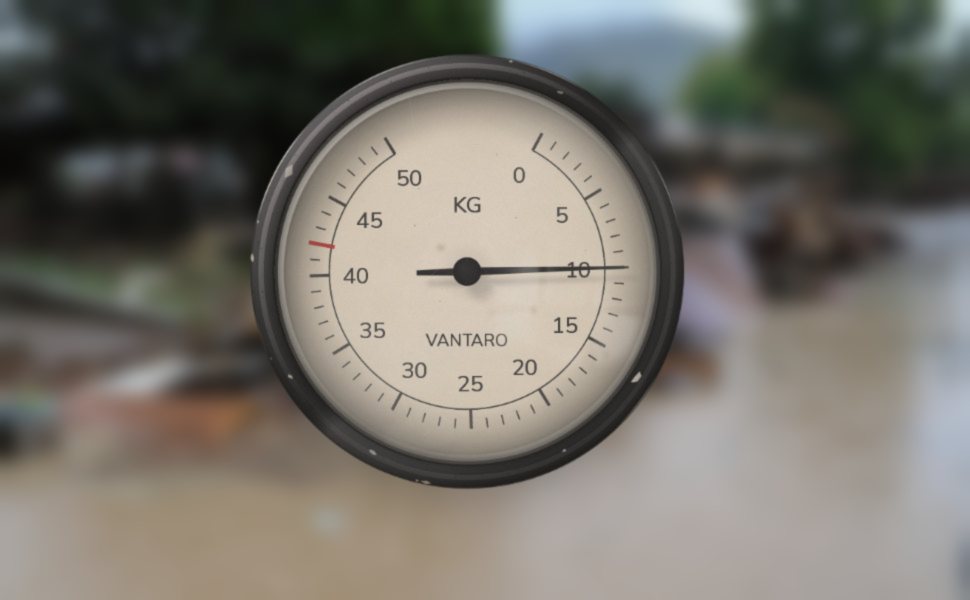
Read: 10; kg
